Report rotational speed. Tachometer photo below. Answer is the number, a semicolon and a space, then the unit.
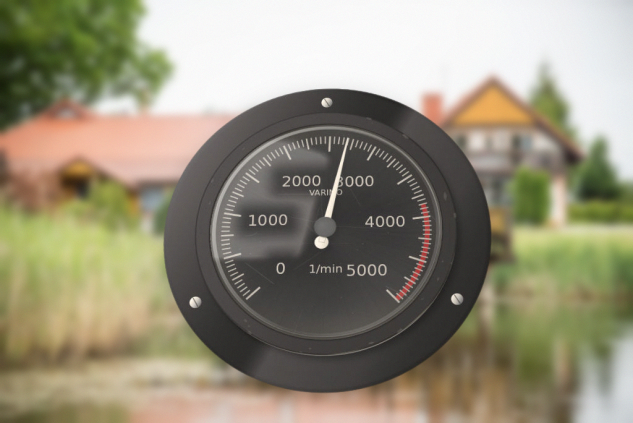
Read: 2700; rpm
